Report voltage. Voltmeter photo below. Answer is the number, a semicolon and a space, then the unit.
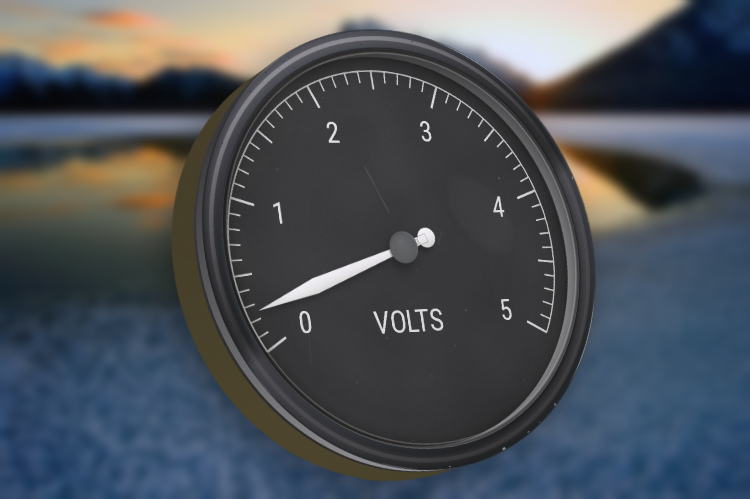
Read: 0.25; V
